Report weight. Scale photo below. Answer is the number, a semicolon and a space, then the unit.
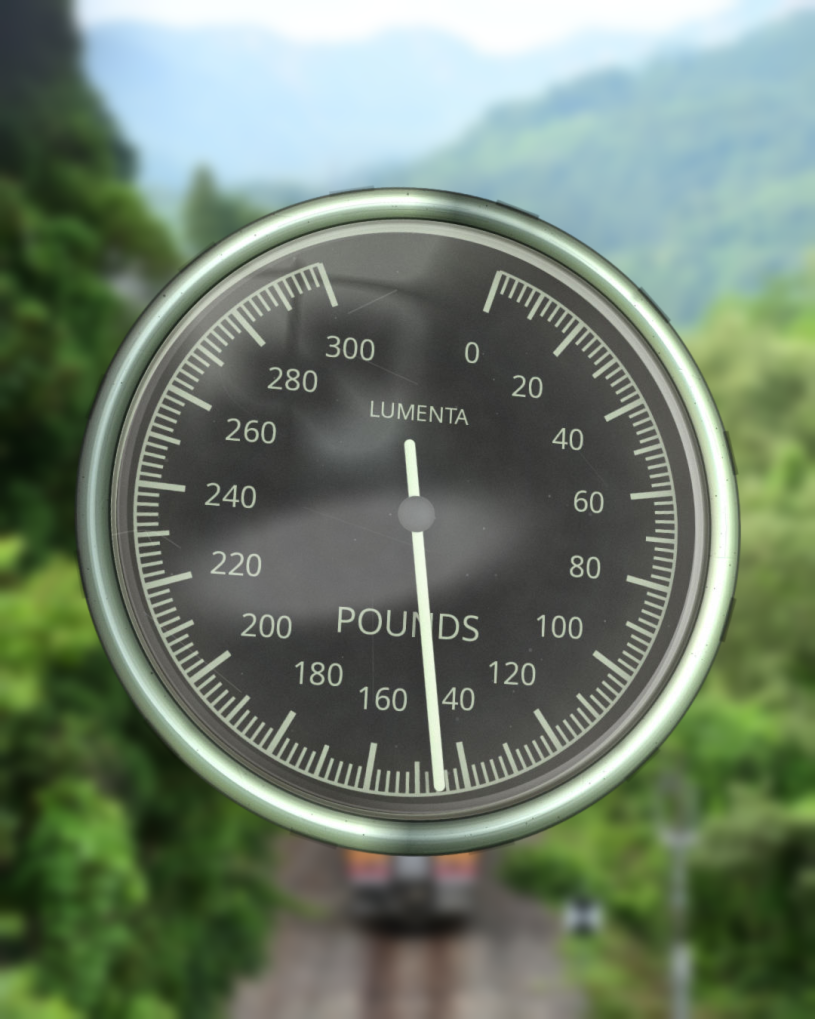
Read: 146; lb
